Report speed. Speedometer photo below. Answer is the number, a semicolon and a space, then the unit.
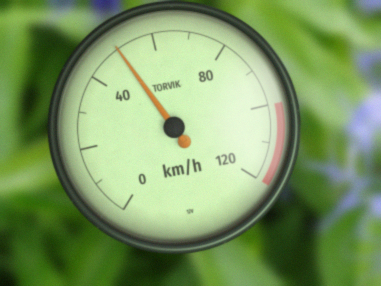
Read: 50; km/h
